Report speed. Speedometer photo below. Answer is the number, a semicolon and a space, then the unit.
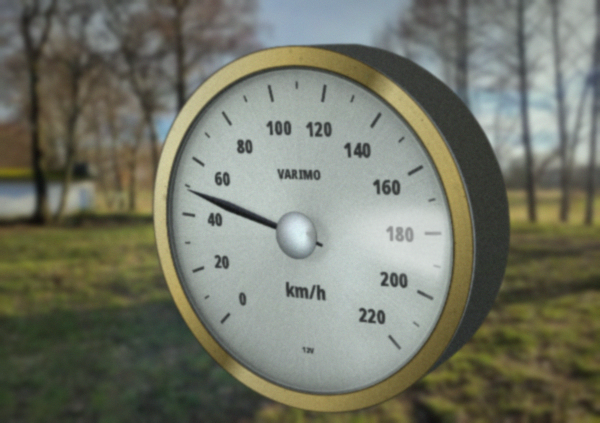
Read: 50; km/h
